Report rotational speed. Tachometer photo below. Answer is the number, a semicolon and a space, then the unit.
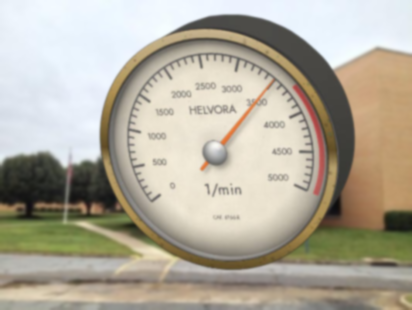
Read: 3500; rpm
